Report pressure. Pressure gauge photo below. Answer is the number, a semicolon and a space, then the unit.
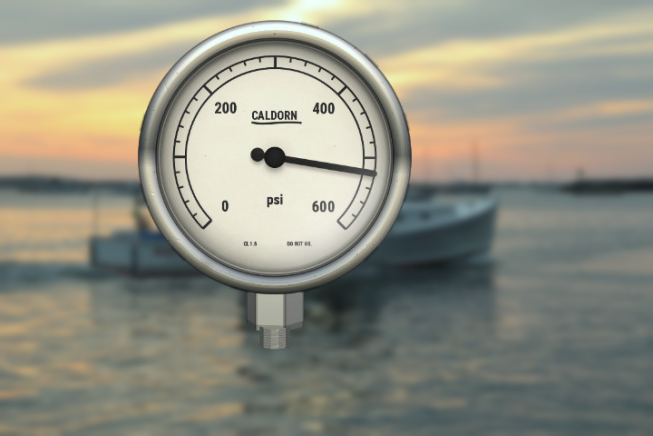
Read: 520; psi
